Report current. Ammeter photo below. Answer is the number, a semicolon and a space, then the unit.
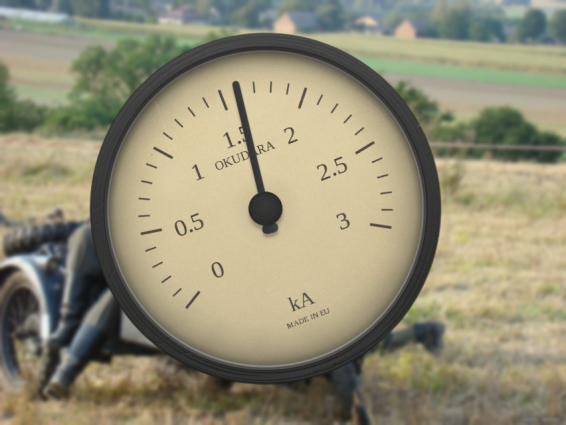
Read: 1.6; kA
